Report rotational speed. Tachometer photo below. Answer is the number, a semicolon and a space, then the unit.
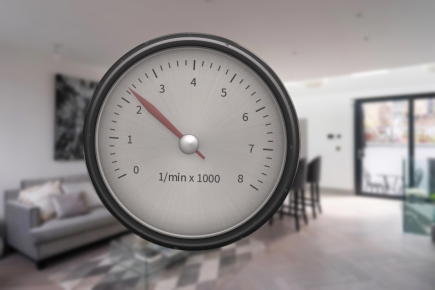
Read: 2300; rpm
